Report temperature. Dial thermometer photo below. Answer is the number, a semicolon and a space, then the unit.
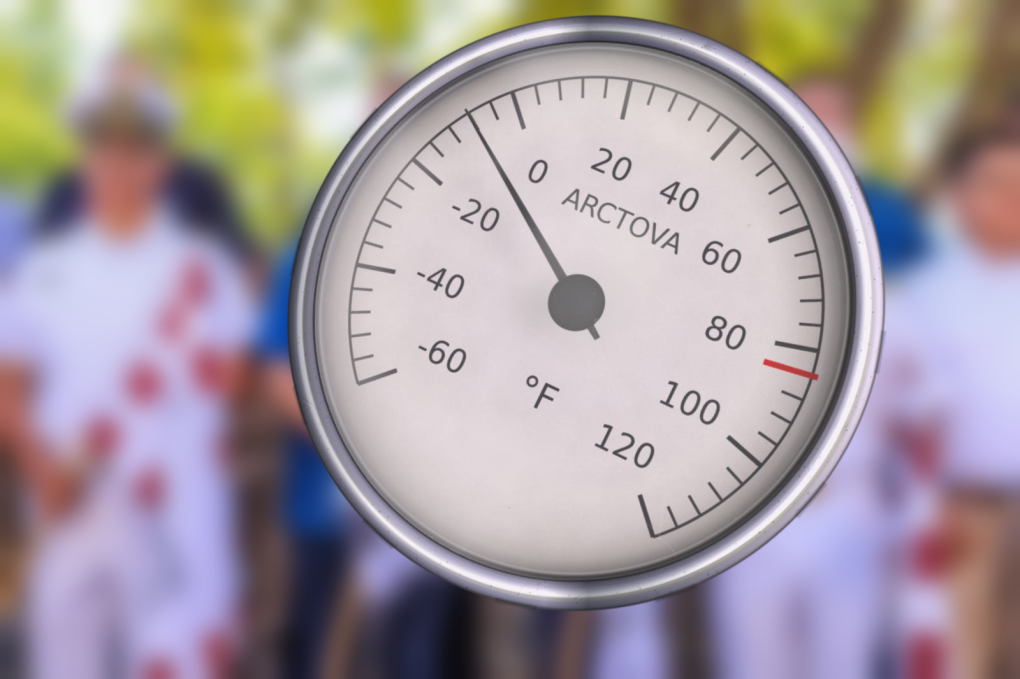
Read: -8; °F
